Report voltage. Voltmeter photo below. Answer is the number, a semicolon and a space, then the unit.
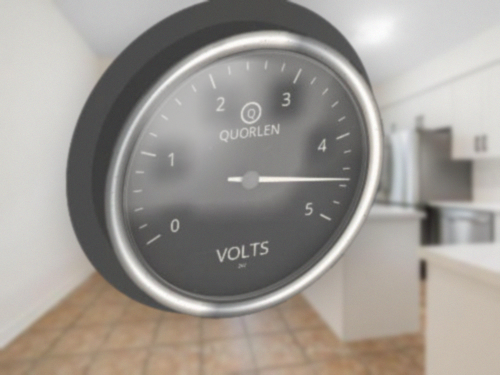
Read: 4.5; V
